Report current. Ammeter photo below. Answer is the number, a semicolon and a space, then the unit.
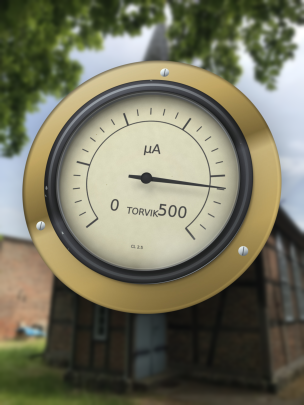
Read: 420; µA
